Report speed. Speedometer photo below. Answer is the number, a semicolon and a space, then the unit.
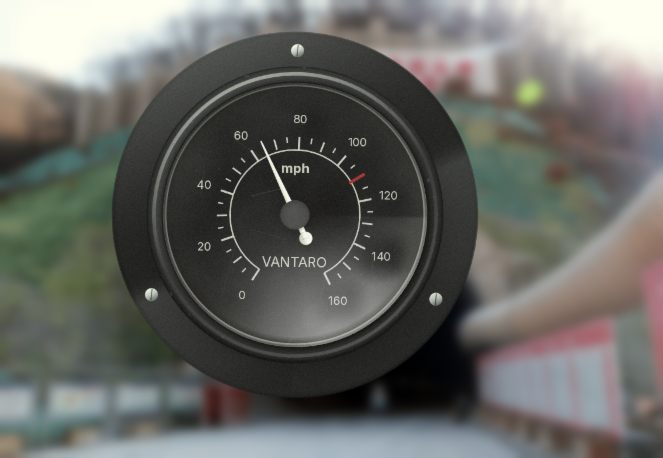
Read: 65; mph
